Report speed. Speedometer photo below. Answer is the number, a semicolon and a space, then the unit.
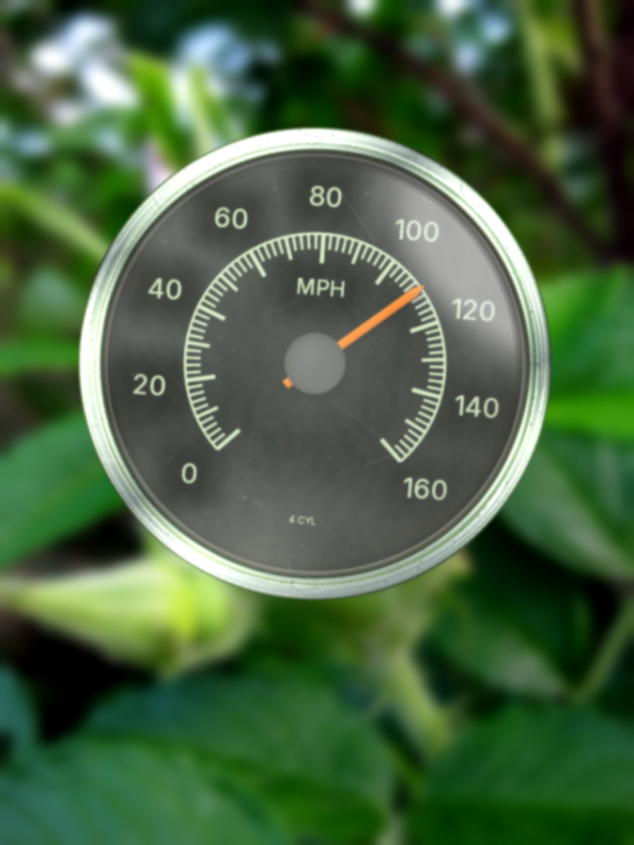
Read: 110; mph
